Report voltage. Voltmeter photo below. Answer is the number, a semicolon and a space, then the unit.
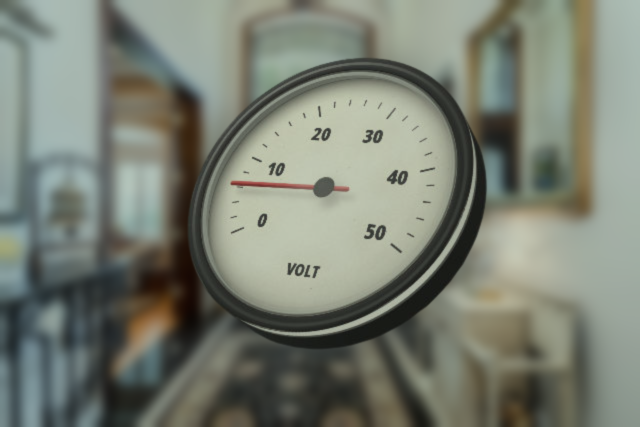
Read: 6; V
